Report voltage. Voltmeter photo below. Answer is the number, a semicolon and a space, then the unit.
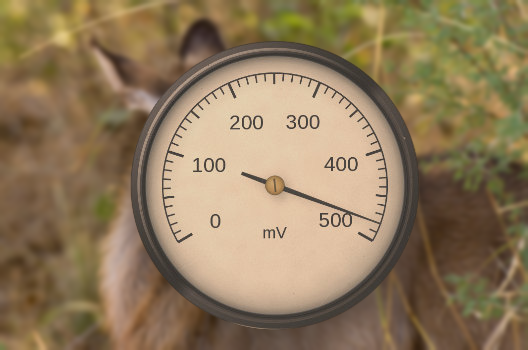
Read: 480; mV
